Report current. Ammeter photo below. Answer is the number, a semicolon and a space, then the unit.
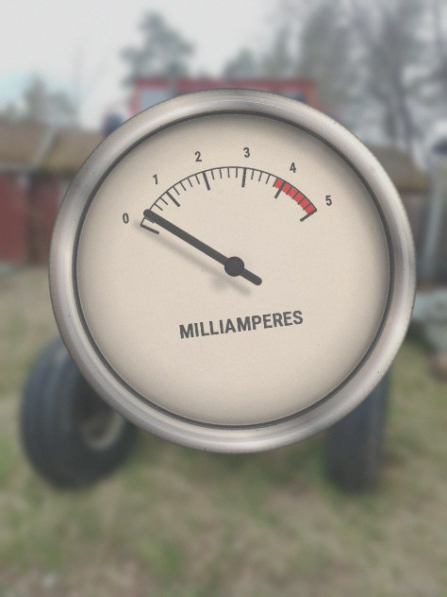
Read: 0.3; mA
